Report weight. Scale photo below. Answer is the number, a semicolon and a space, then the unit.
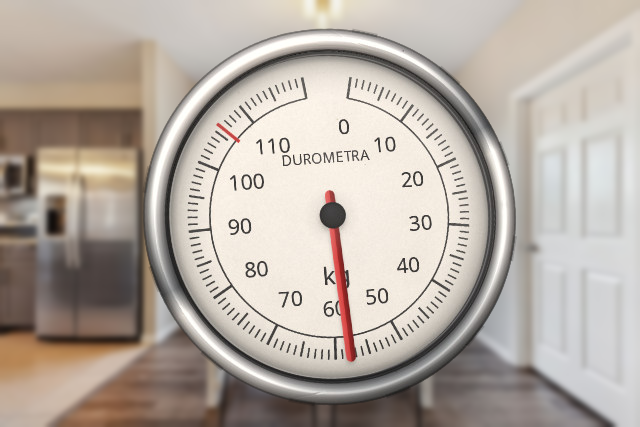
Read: 58; kg
